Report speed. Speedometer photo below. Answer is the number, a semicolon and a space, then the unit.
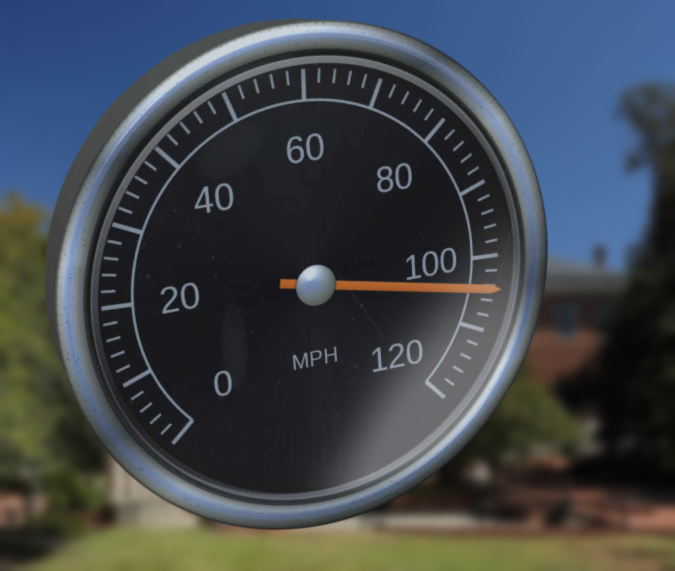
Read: 104; mph
